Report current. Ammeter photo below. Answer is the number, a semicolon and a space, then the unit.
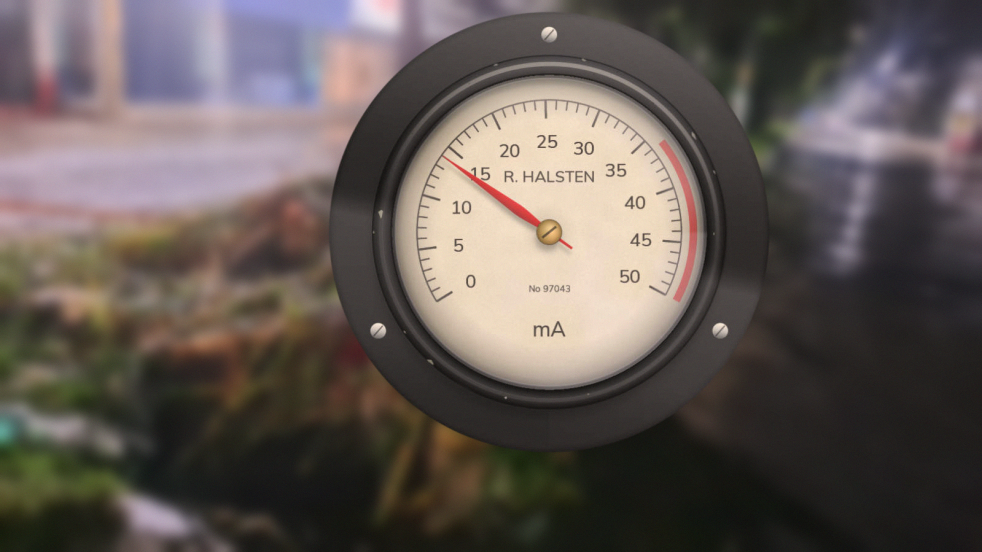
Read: 14; mA
